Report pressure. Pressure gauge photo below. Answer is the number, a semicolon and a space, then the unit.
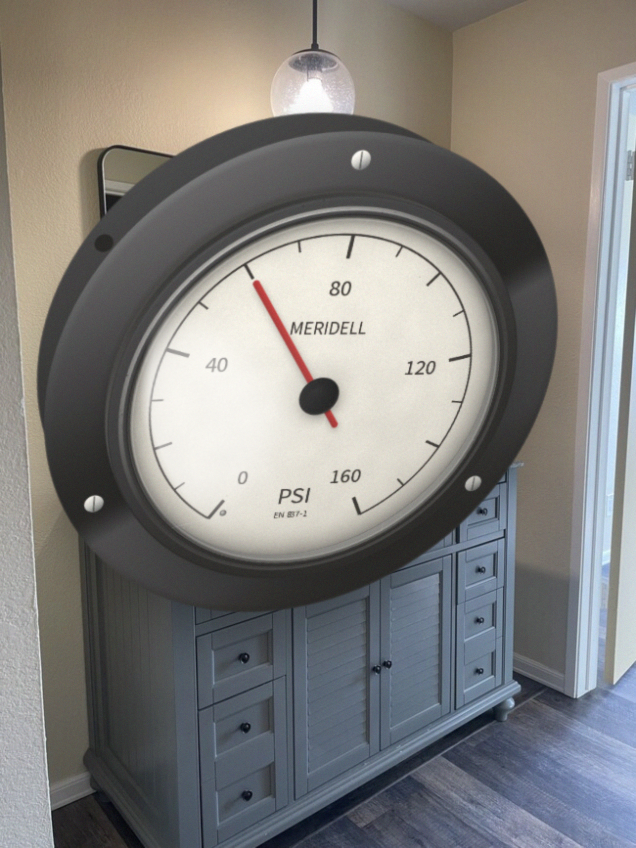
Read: 60; psi
